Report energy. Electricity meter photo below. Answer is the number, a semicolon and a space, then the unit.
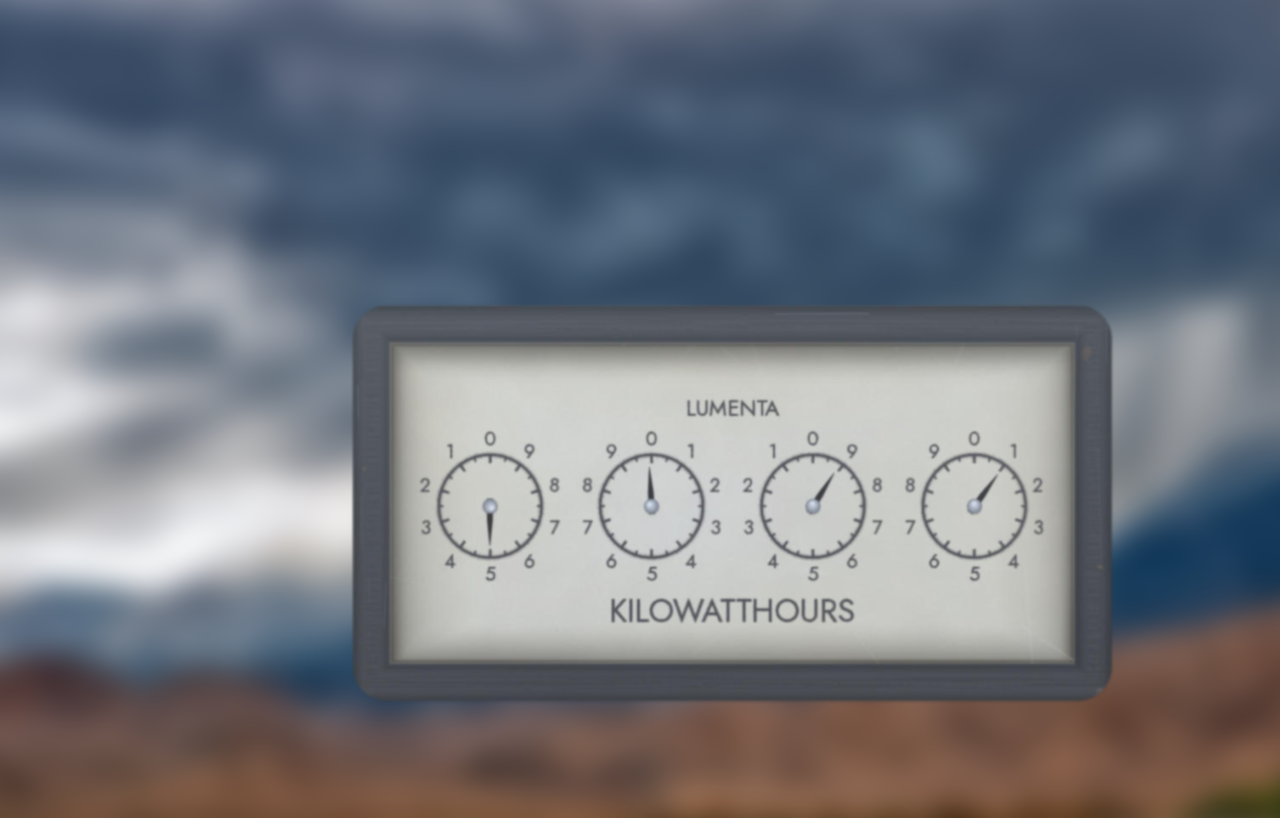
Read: 4991; kWh
